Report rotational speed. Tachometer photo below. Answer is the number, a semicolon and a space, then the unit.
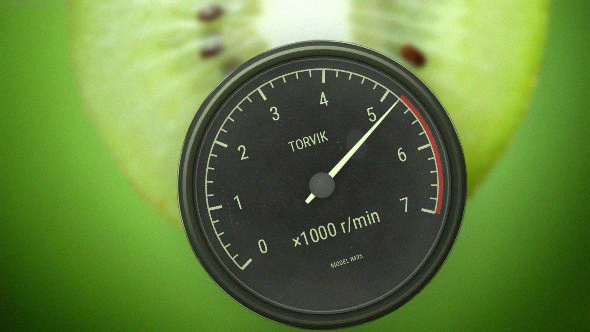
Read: 5200; rpm
